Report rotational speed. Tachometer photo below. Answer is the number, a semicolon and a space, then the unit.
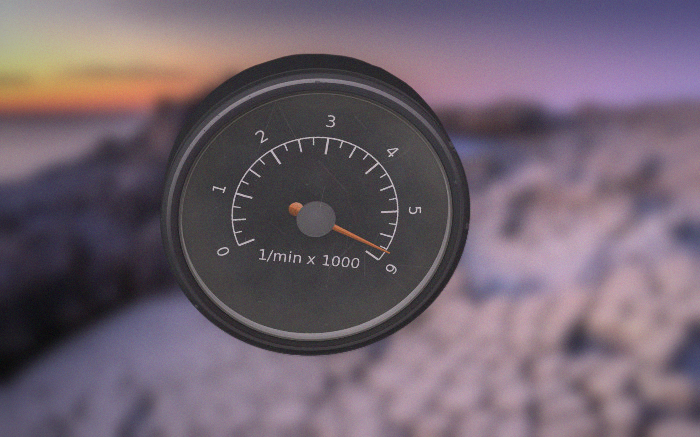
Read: 5750; rpm
